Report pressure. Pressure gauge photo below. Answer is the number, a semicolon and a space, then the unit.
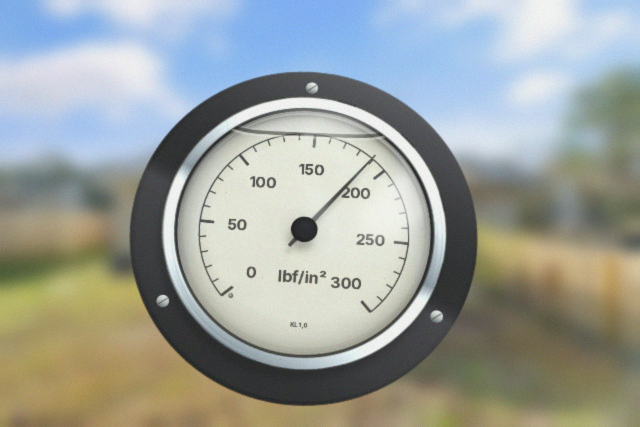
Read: 190; psi
